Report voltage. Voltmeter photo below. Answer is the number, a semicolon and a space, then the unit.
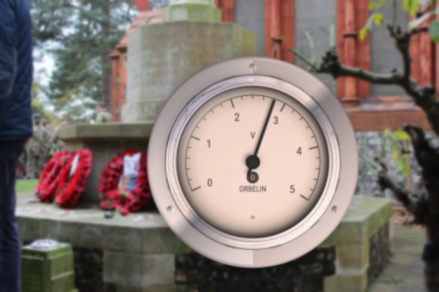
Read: 2.8; V
